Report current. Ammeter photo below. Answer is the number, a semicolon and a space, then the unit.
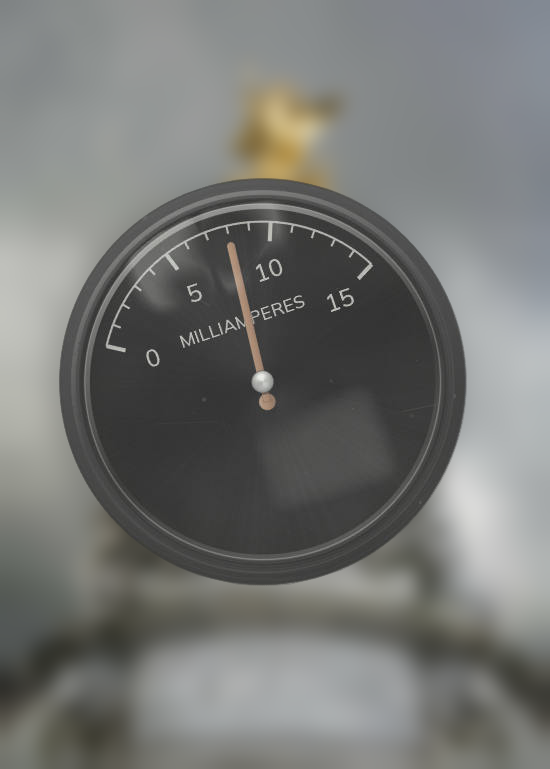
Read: 8; mA
